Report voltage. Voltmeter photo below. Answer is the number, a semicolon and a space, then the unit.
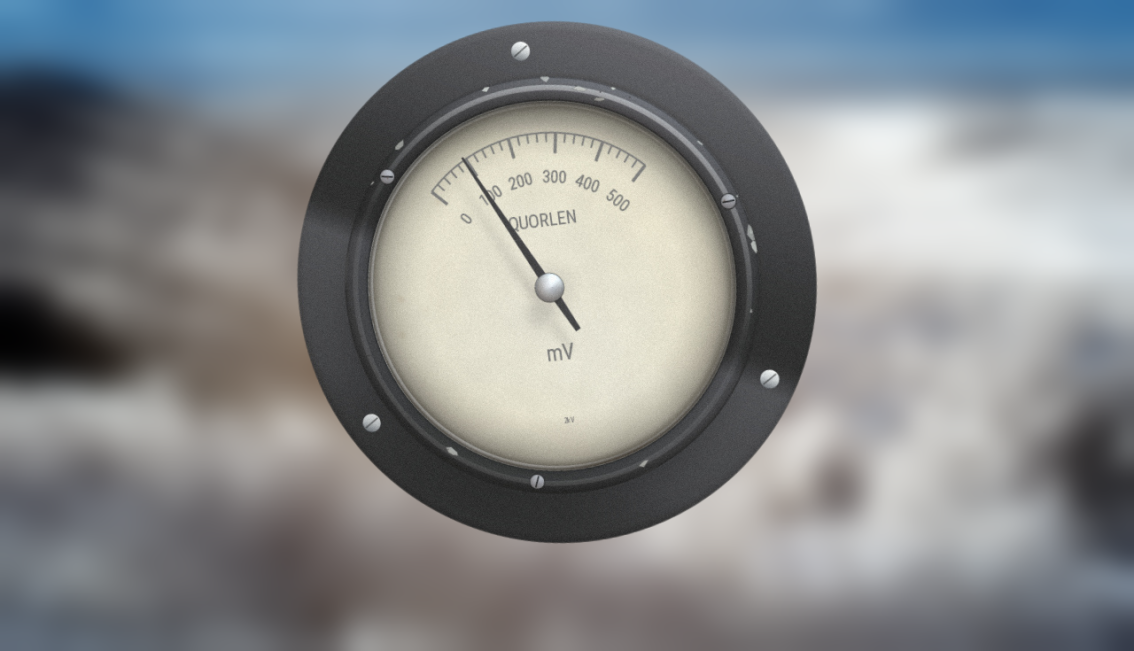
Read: 100; mV
